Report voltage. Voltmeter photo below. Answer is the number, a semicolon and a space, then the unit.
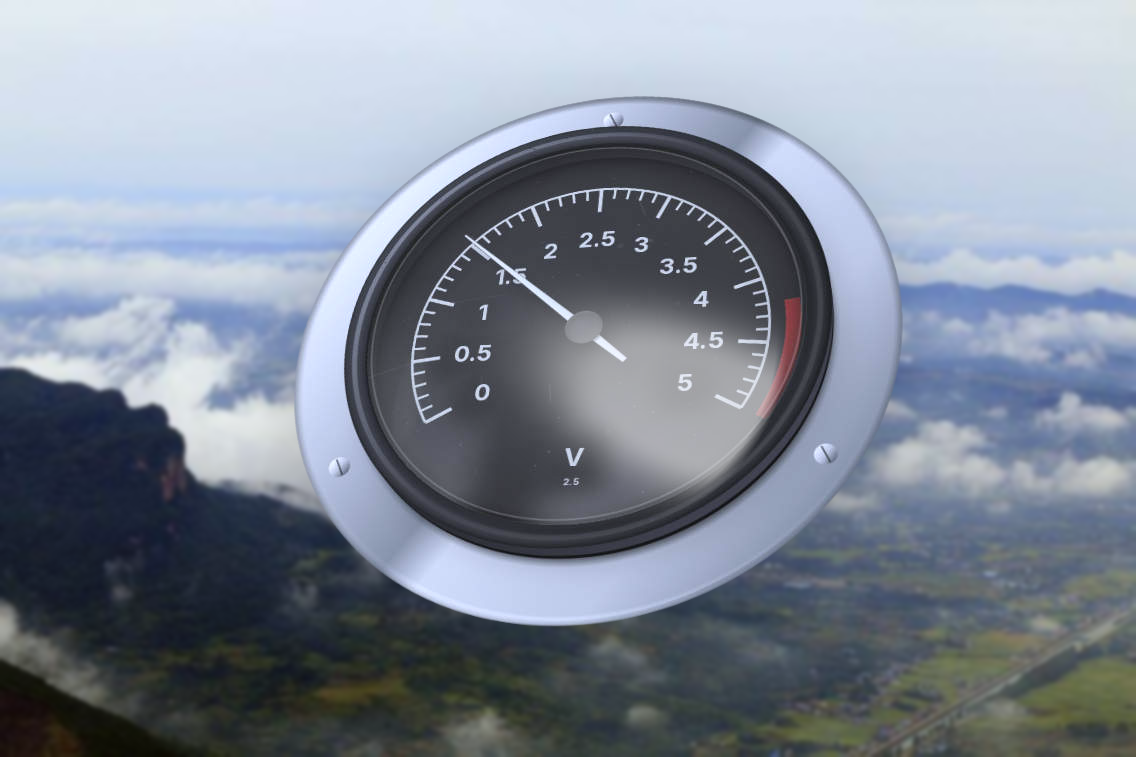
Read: 1.5; V
